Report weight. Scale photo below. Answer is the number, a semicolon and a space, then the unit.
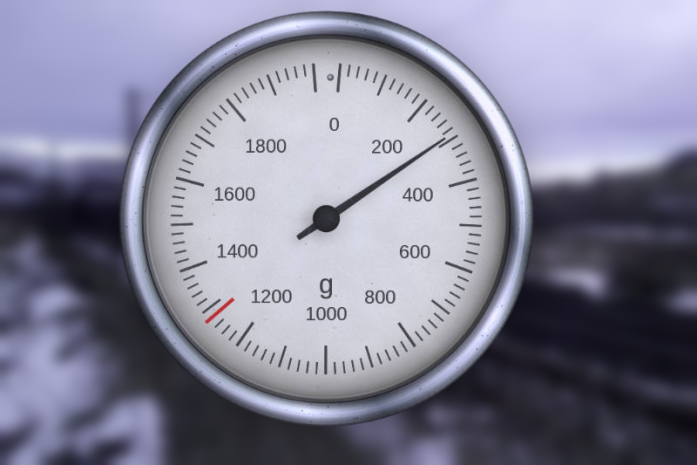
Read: 290; g
